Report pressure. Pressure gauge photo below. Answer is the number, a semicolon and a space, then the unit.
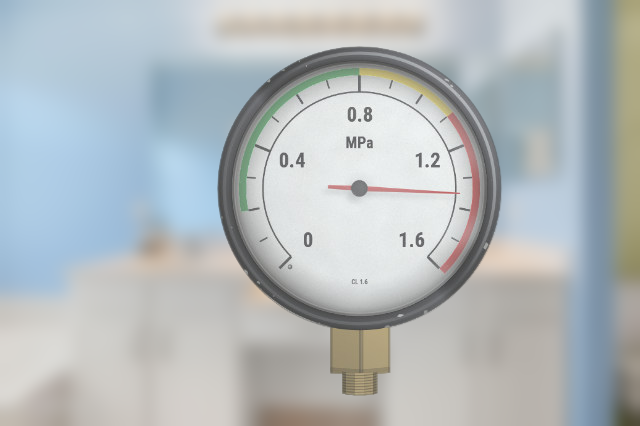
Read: 1.35; MPa
